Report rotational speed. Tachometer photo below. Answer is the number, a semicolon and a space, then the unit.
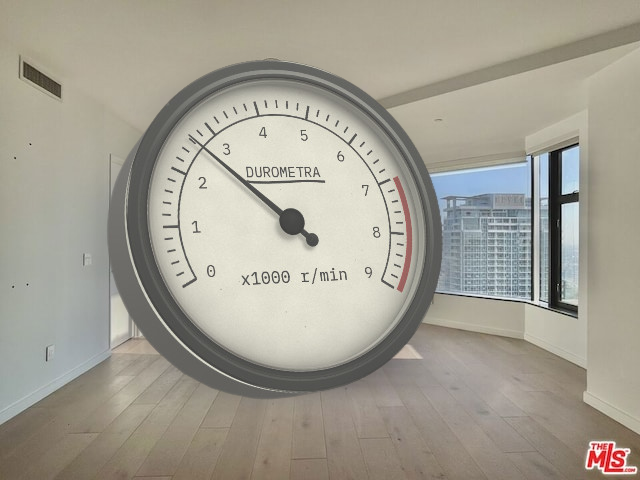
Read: 2600; rpm
